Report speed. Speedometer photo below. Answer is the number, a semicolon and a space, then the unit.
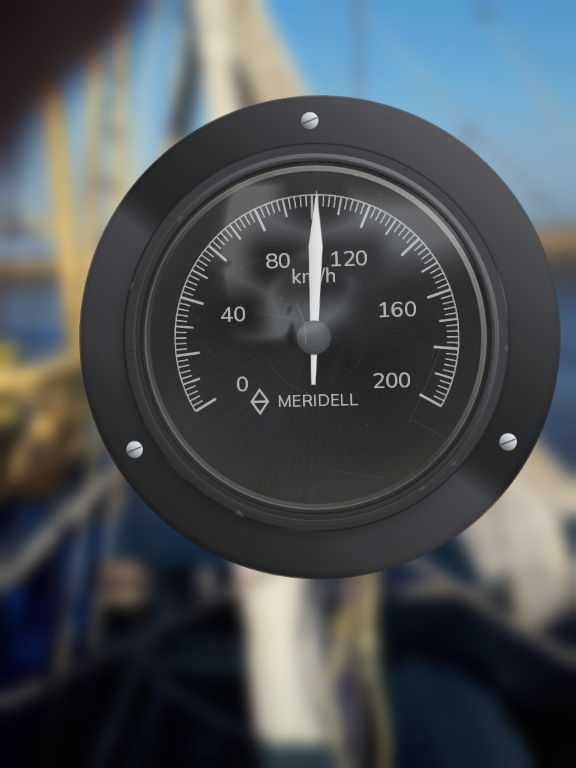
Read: 102; km/h
